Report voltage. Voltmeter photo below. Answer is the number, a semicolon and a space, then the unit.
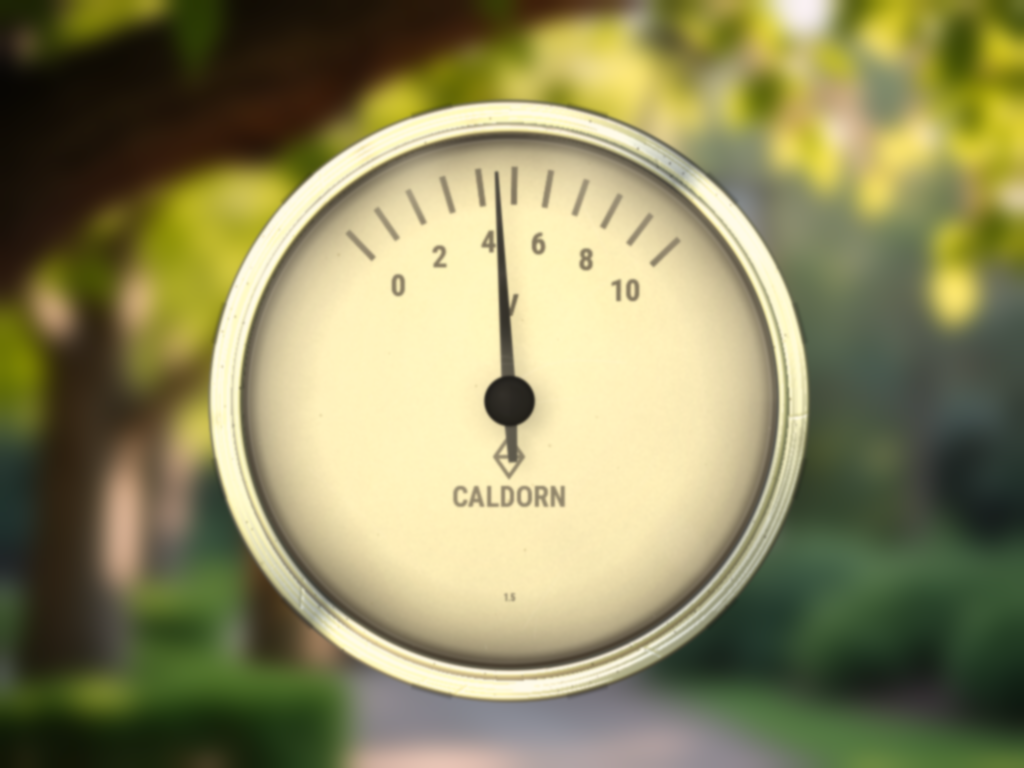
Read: 4.5; V
